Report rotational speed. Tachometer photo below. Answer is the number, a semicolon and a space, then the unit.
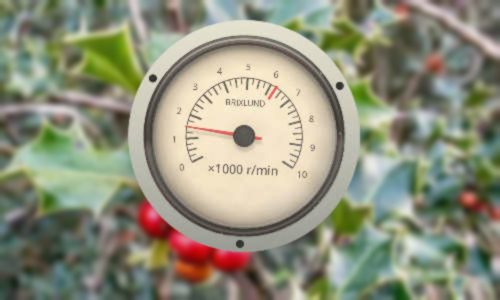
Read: 1500; rpm
